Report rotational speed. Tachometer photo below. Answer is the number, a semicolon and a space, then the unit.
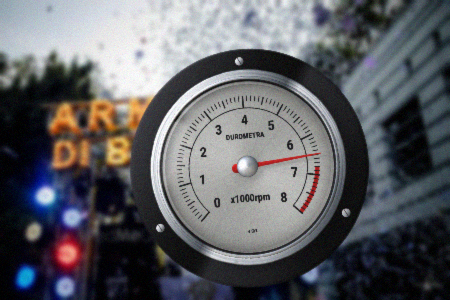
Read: 6500; rpm
